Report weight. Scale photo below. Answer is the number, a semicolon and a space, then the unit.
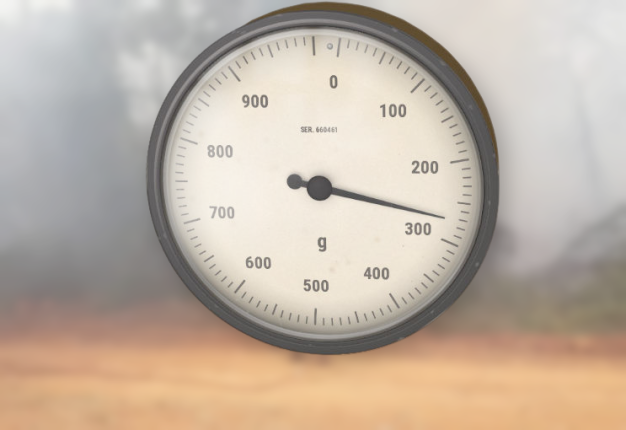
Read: 270; g
